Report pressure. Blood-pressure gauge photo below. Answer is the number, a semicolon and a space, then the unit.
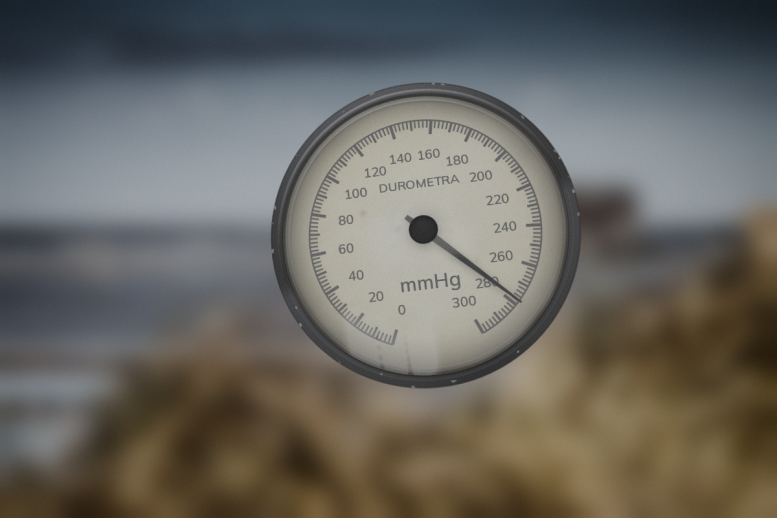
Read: 278; mmHg
